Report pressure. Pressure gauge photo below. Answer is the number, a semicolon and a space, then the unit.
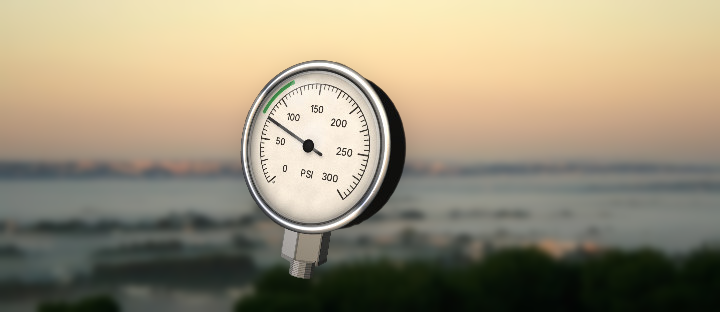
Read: 75; psi
